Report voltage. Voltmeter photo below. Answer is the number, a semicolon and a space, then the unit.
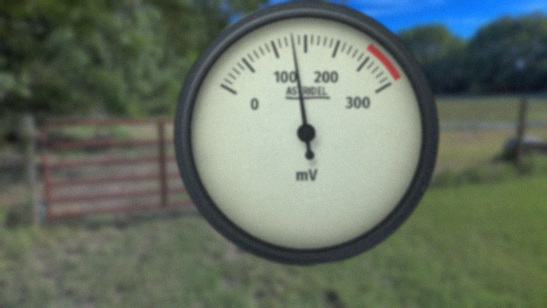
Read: 130; mV
